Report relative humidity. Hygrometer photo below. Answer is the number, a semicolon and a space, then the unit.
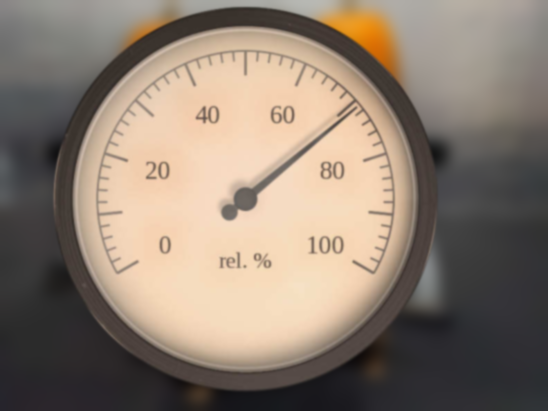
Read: 71; %
